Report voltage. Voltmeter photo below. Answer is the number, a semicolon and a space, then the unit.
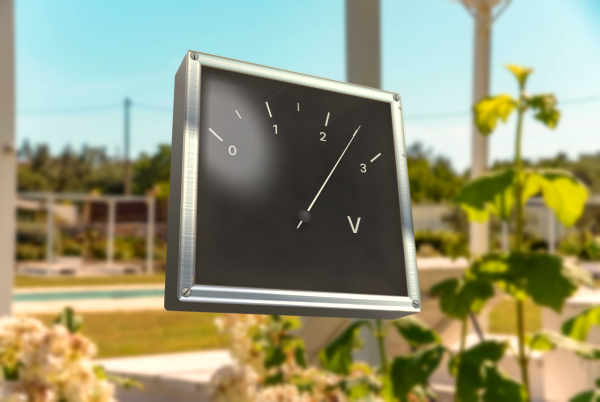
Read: 2.5; V
